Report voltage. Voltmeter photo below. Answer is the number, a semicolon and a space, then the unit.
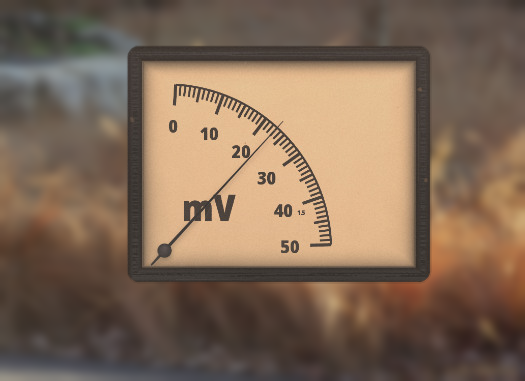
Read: 23; mV
